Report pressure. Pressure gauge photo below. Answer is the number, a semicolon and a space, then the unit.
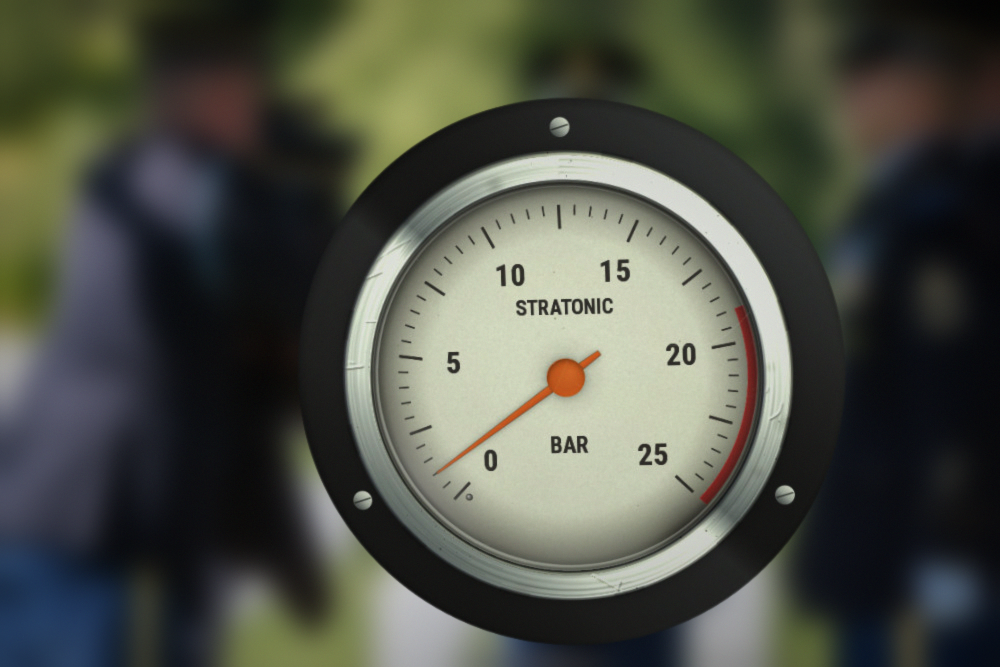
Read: 1; bar
